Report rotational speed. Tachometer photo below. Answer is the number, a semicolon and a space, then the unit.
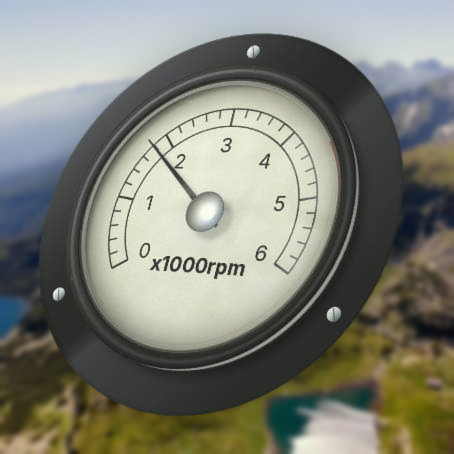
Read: 1800; rpm
